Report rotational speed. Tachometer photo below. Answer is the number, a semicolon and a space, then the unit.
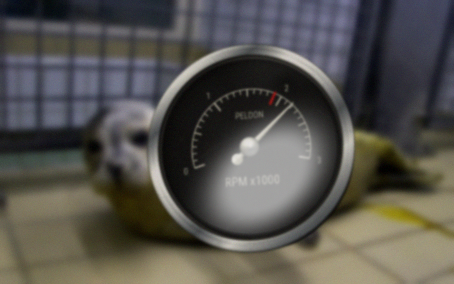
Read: 2200; rpm
